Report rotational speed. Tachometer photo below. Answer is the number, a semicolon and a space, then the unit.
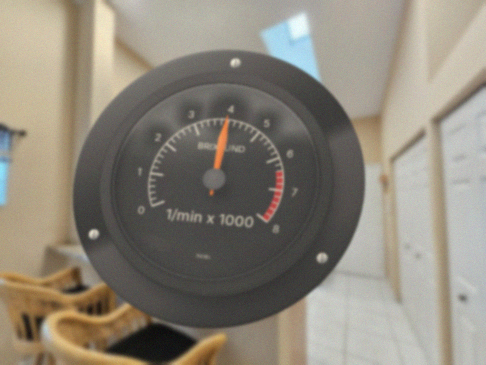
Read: 4000; rpm
